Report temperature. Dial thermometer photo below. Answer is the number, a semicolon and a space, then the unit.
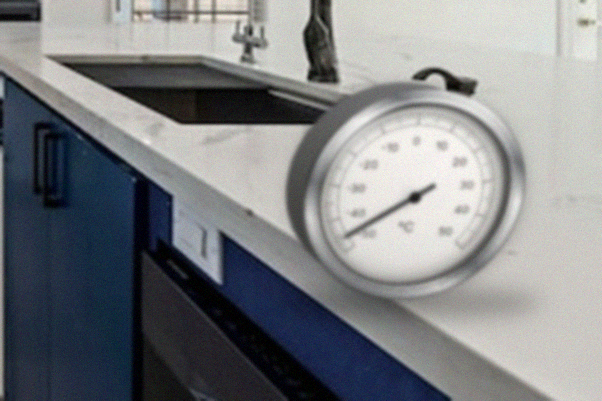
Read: -45; °C
